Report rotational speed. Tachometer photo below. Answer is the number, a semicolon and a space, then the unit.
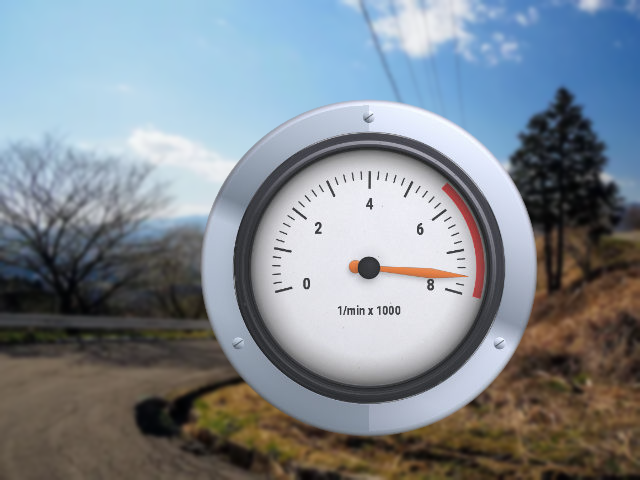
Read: 7600; rpm
